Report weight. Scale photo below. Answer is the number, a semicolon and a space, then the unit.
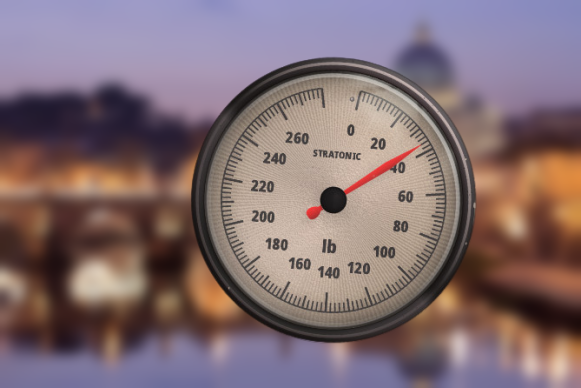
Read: 36; lb
